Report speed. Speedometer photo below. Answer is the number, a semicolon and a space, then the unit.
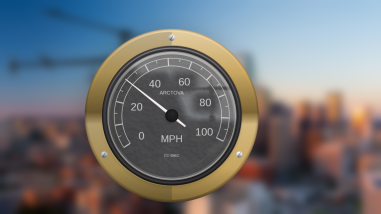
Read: 30; mph
